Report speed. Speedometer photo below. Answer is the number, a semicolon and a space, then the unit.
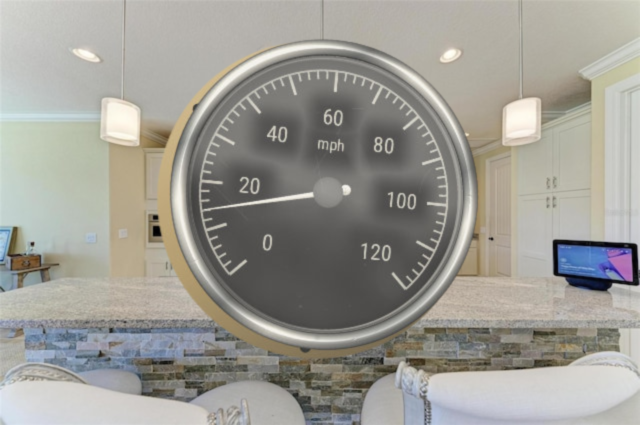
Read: 14; mph
